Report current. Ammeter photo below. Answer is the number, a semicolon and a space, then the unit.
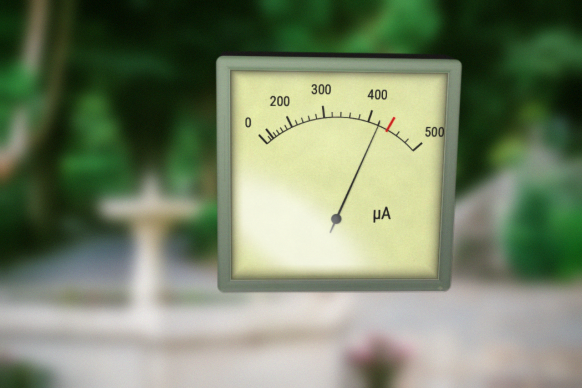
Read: 420; µA
